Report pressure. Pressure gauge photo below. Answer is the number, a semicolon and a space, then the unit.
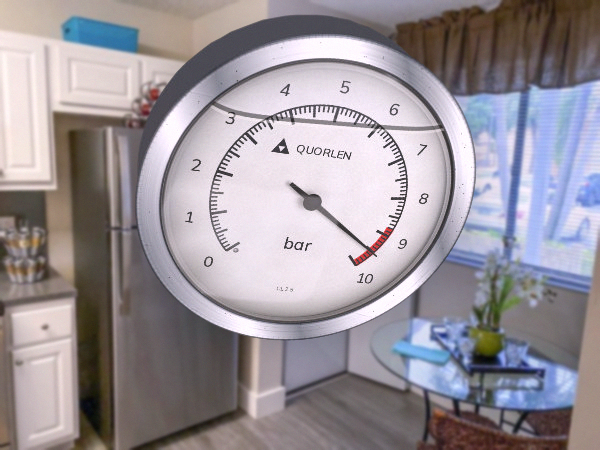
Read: 9.5; bar
